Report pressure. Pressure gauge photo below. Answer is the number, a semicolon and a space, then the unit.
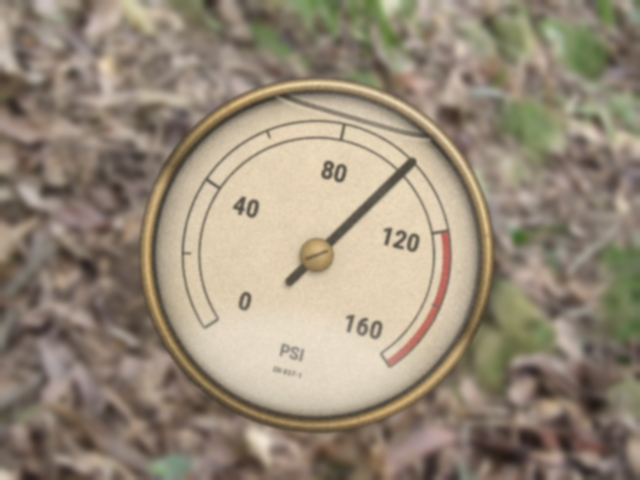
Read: 100; psi
